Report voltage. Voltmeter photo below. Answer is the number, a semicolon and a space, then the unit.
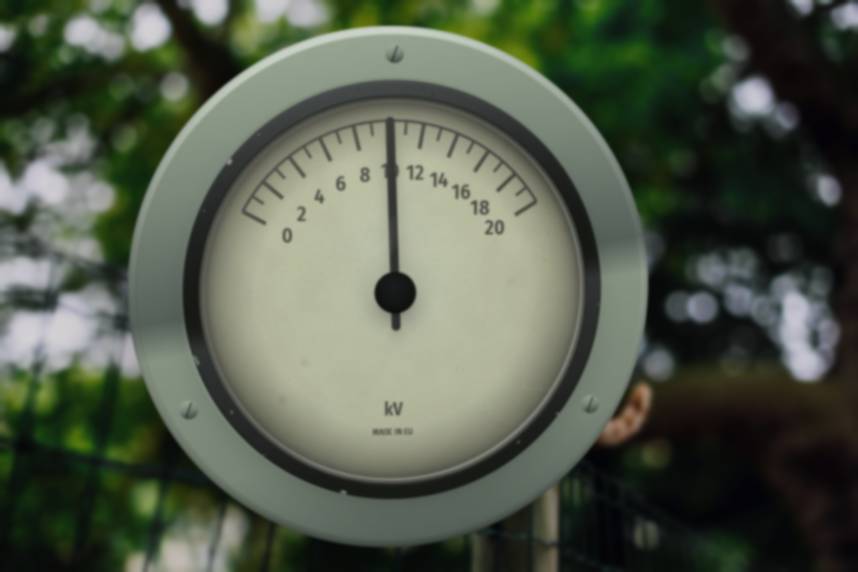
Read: 10; kV
